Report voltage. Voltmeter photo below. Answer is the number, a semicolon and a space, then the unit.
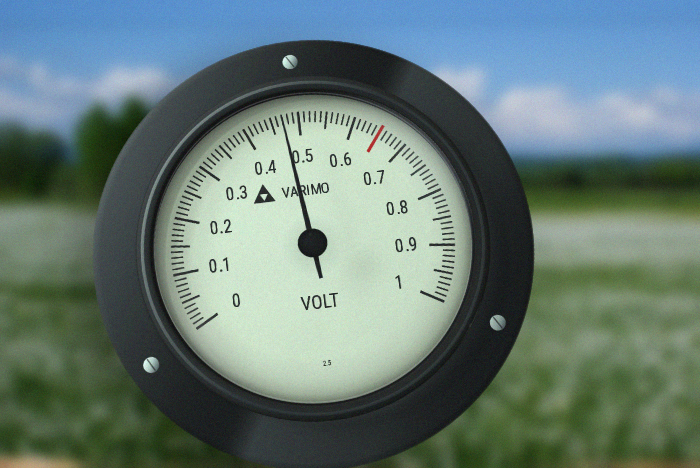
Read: 0.47; V
